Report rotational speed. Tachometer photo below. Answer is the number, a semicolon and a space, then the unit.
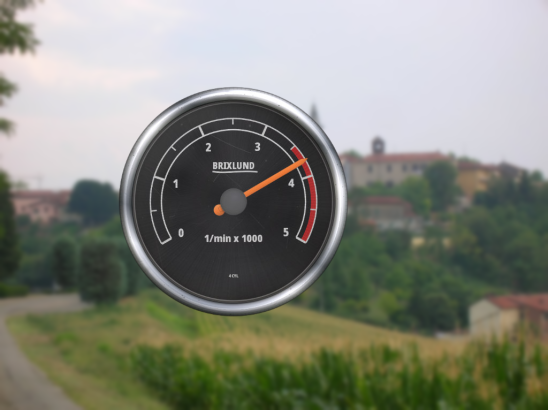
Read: 3750; rpm
